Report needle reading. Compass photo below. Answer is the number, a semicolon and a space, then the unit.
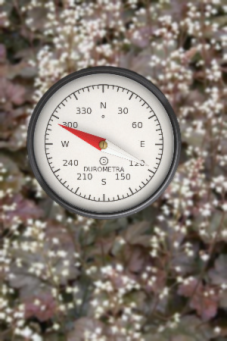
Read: 295; °
